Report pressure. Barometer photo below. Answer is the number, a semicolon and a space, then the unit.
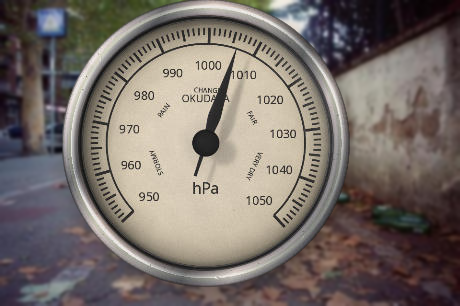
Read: 1006; hPa
